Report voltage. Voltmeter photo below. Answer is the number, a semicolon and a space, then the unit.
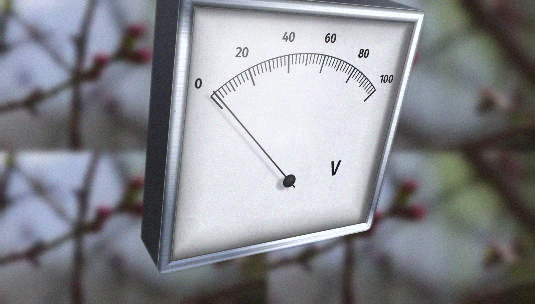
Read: 2; V
